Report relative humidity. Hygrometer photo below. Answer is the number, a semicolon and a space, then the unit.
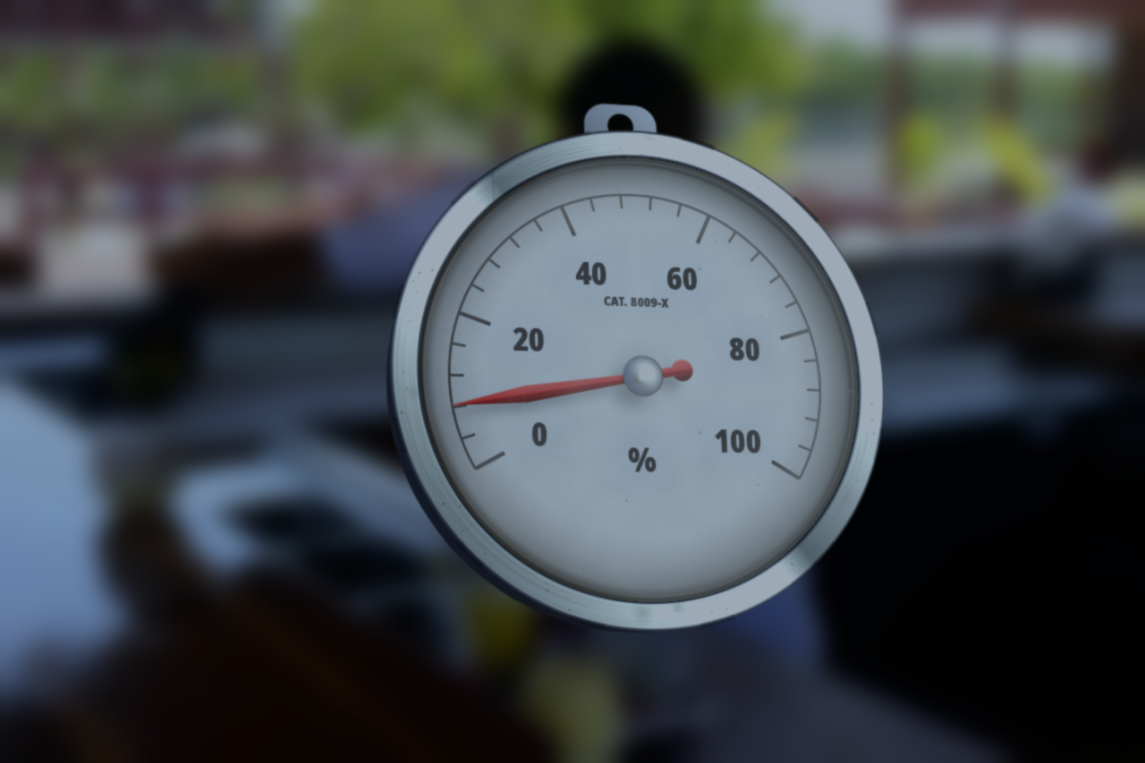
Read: 8; %
